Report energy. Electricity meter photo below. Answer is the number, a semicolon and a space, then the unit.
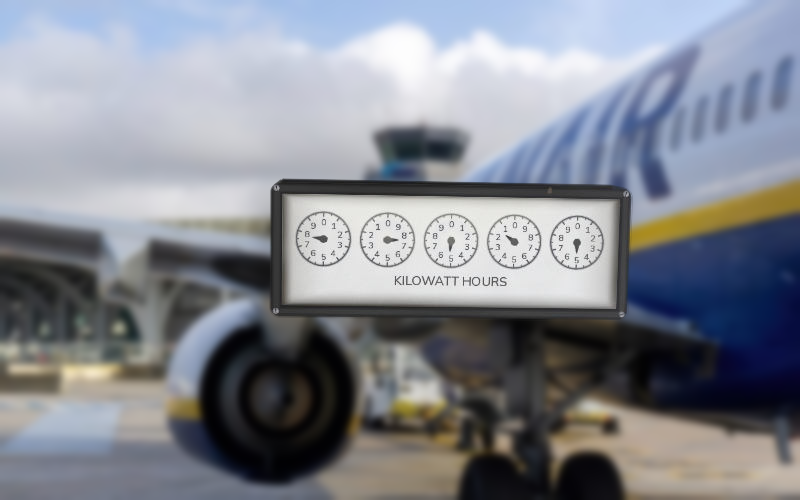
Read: 77515; kWh
